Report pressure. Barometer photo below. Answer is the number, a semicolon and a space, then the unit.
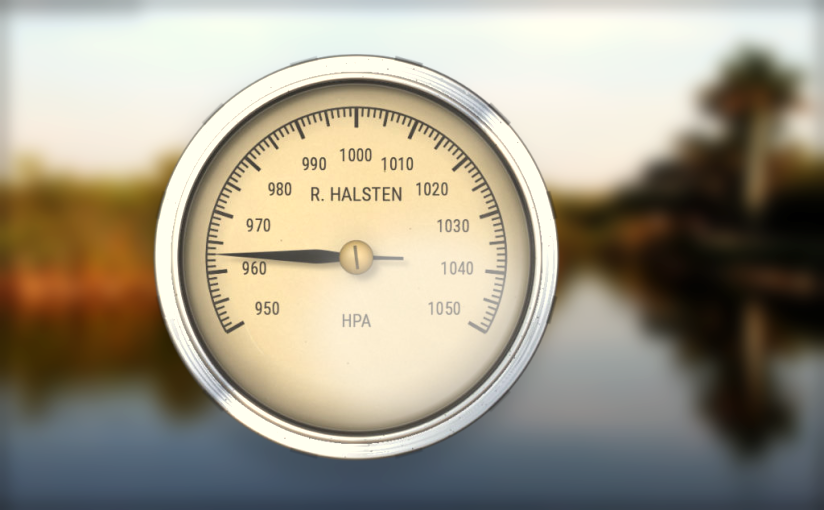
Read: 963; hPa
